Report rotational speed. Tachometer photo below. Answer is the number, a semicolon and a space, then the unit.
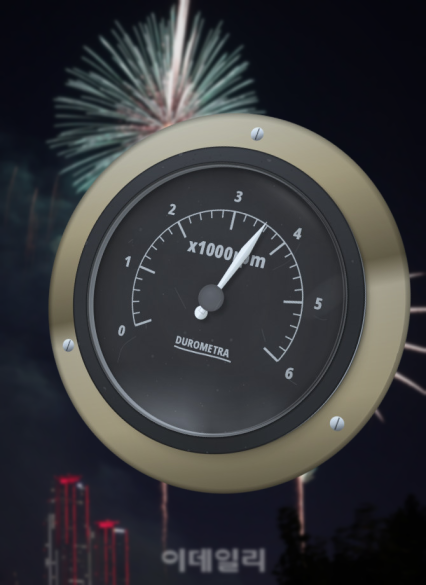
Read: 3600; rpm
